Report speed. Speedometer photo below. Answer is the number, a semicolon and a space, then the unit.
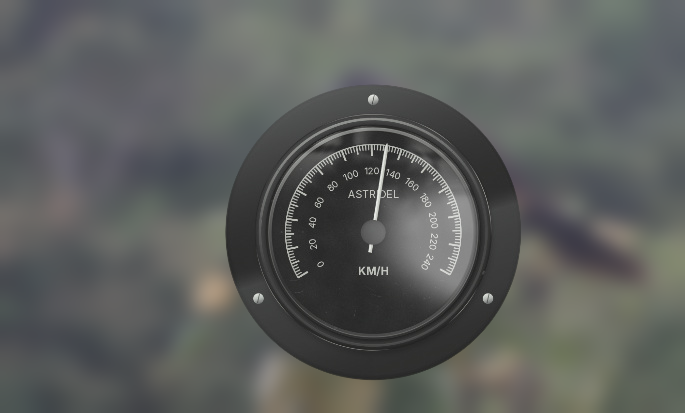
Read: 130; km/h
